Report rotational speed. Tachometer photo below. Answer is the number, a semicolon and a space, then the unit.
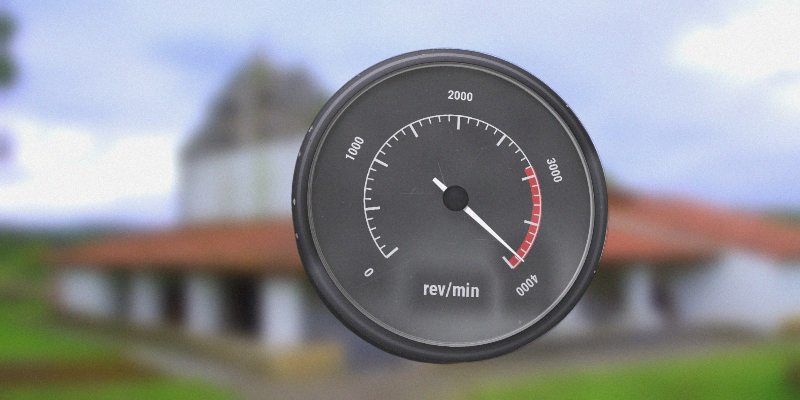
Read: 3900; rpm
